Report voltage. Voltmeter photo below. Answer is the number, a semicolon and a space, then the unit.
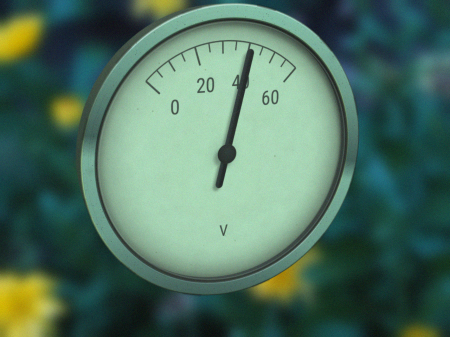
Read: 40; V
